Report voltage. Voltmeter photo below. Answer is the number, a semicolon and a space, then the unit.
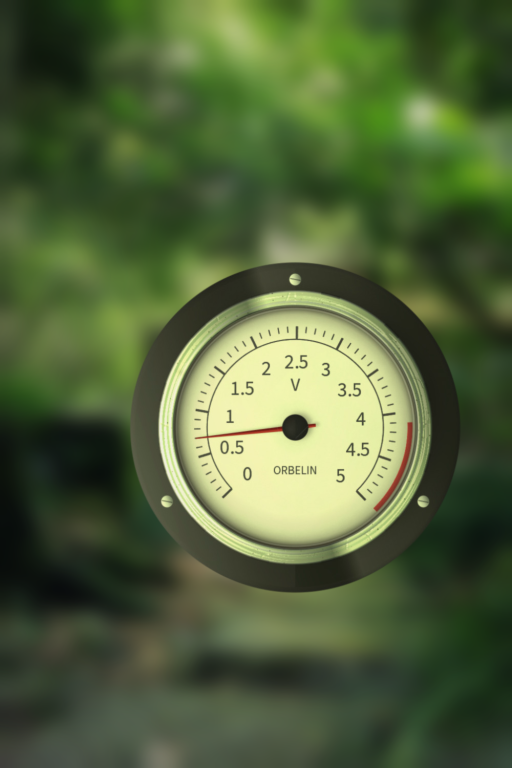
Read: 0.7; V
